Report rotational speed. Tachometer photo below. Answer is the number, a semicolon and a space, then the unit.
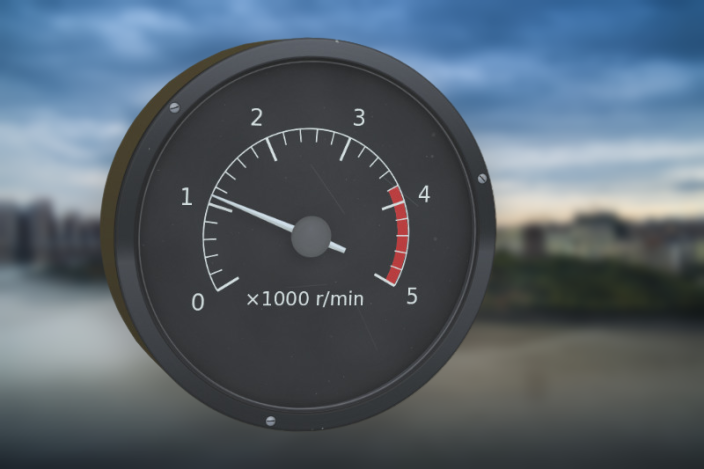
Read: 1100; rpm
